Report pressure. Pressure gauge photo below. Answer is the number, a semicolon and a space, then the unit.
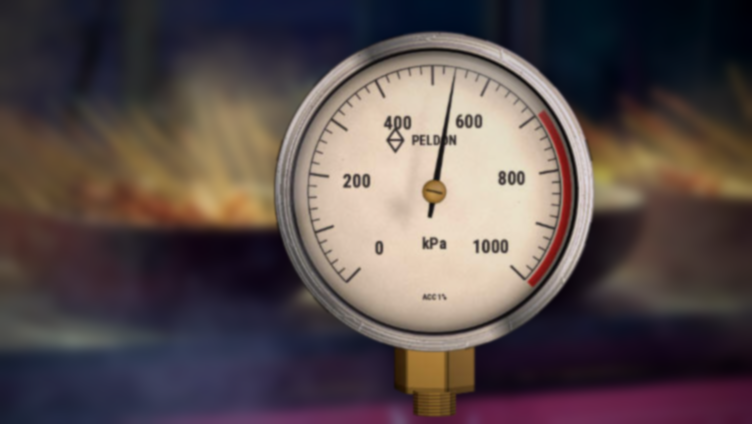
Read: 540; kPa
